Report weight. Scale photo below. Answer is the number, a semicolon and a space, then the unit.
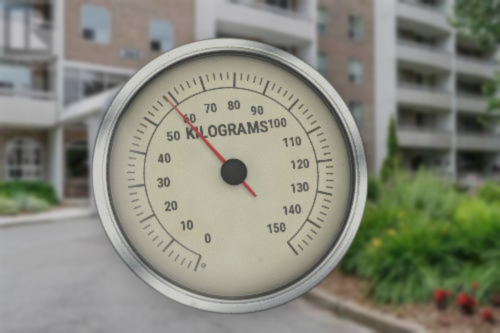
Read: 58; kg
